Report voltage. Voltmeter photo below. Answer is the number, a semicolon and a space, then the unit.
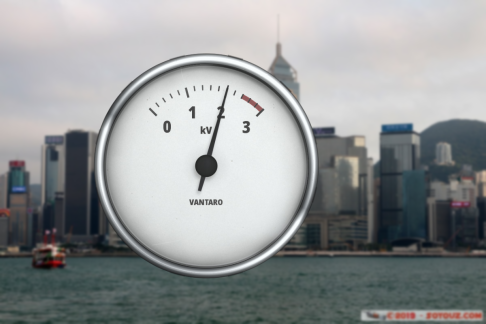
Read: 2; kV
